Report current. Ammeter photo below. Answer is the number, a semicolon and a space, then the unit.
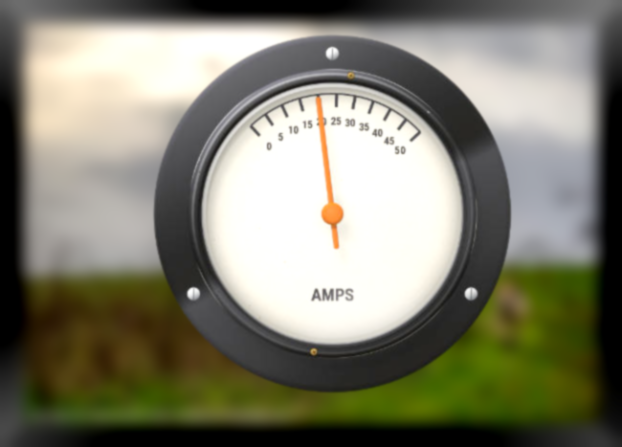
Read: 20; A
